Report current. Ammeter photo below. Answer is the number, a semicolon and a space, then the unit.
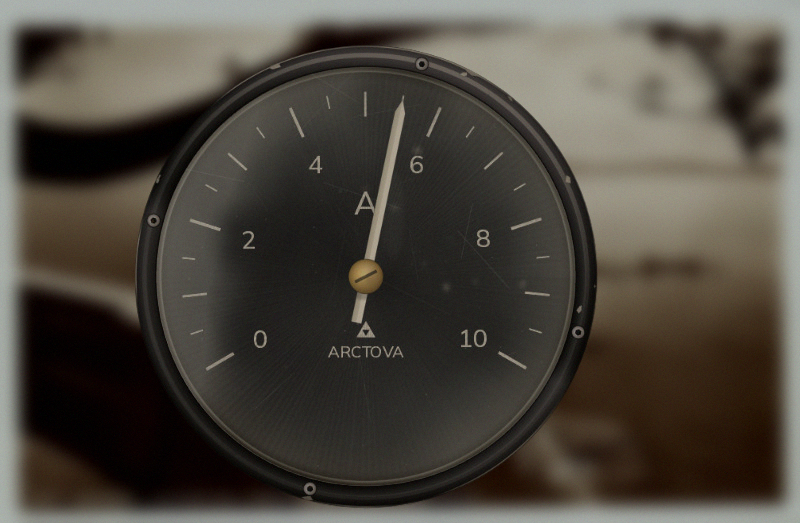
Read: 5.5; A
